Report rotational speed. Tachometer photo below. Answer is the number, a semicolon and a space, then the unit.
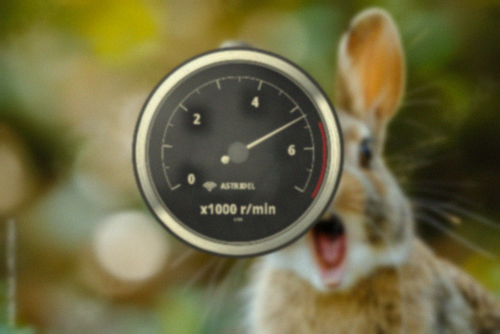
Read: 5250; rpm
